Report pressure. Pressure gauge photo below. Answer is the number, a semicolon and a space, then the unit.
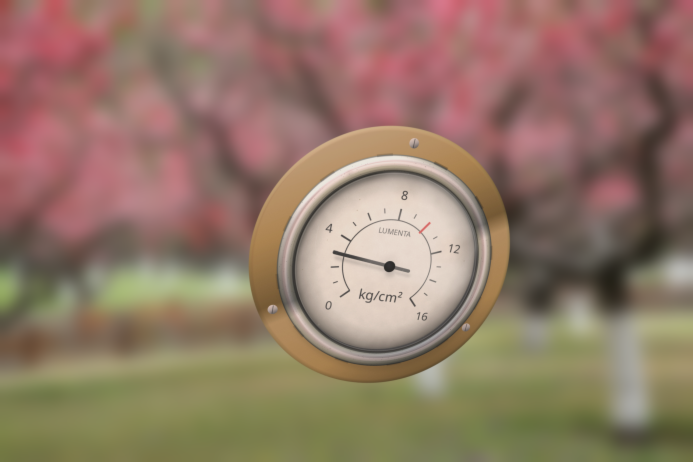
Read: 3; kg/cm²
